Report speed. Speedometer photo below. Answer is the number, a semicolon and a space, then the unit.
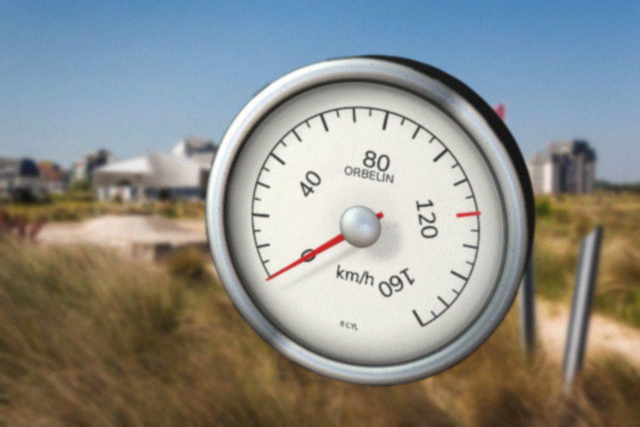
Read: 0; km/h
